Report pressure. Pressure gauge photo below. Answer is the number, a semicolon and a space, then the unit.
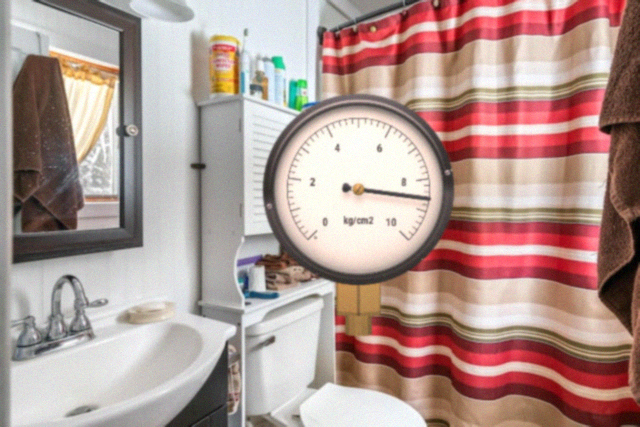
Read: 8.6; kg/cm²
